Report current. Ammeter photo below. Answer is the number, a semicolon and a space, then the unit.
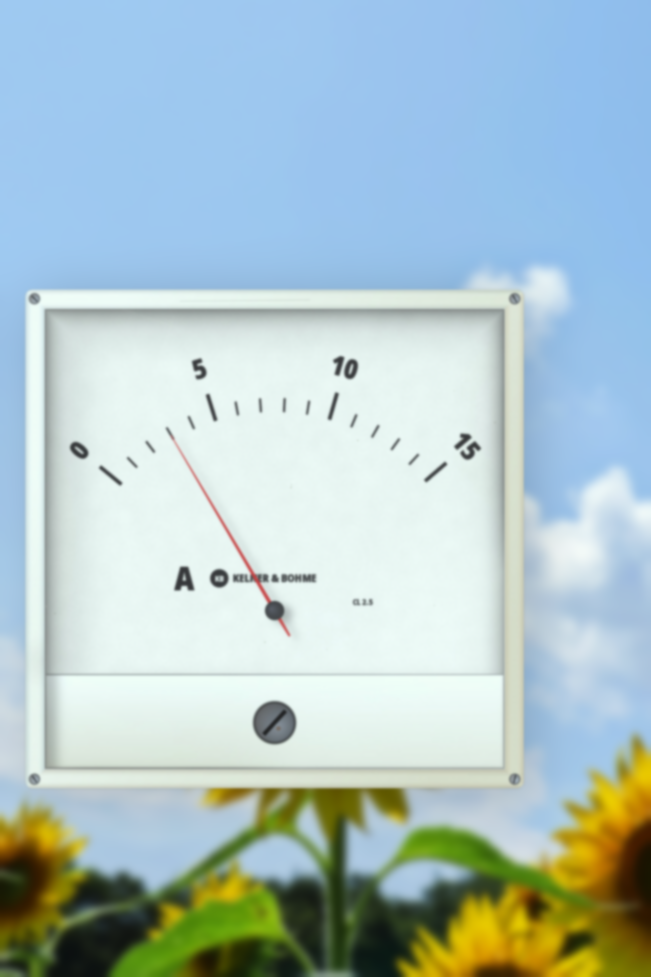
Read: 3; A
